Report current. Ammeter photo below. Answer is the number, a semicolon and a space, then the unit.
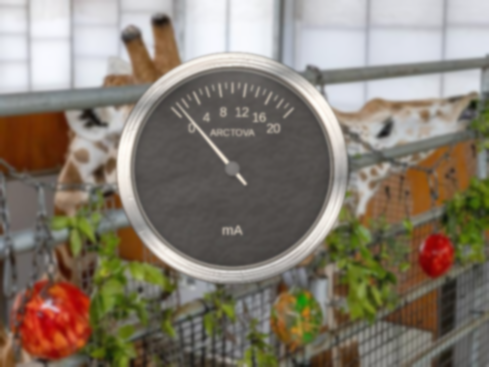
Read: 1; mA
